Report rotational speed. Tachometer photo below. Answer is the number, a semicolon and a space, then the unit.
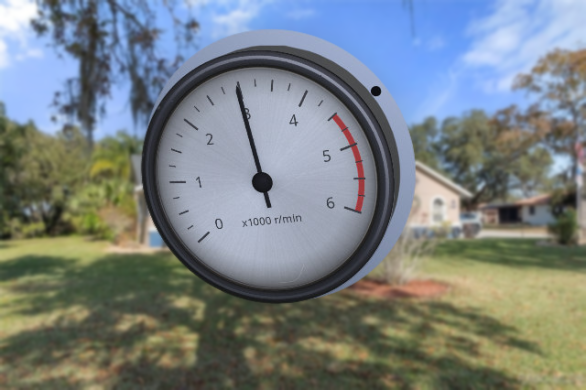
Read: 3000; rpm
